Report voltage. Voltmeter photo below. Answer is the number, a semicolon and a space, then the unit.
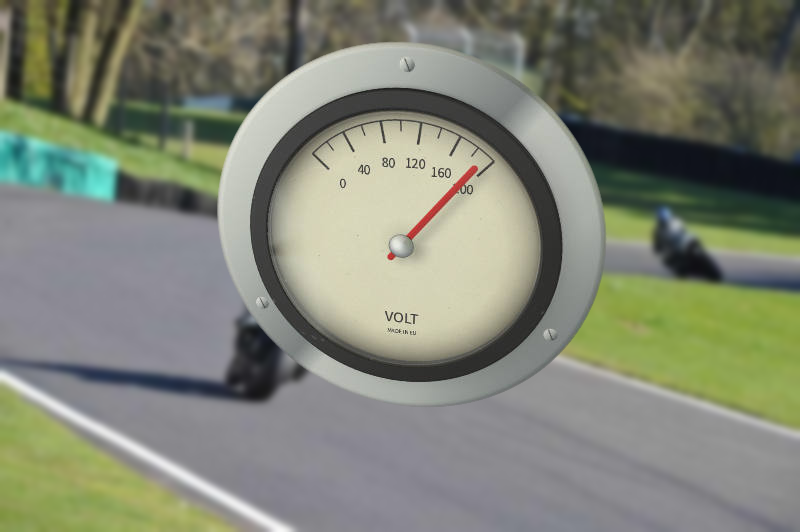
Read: 190; V
